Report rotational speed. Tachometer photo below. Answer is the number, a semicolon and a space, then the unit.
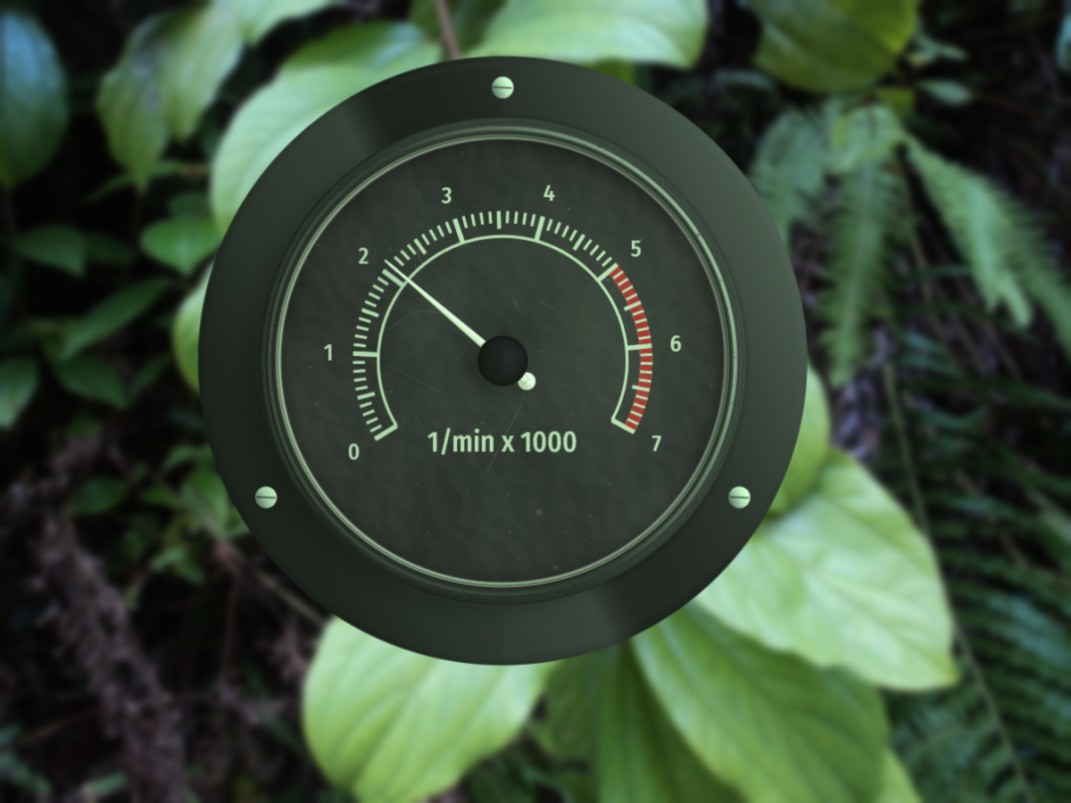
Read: 2100; rpm
